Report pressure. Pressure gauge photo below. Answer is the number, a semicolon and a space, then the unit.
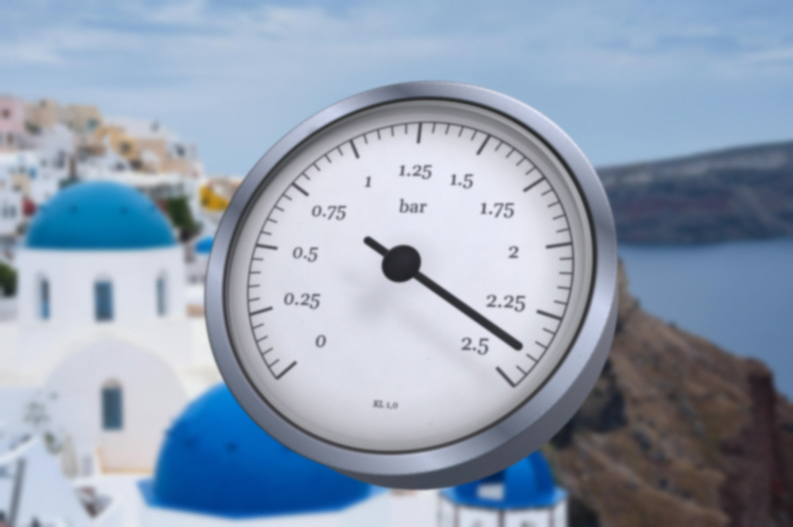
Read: 2.4; bar
